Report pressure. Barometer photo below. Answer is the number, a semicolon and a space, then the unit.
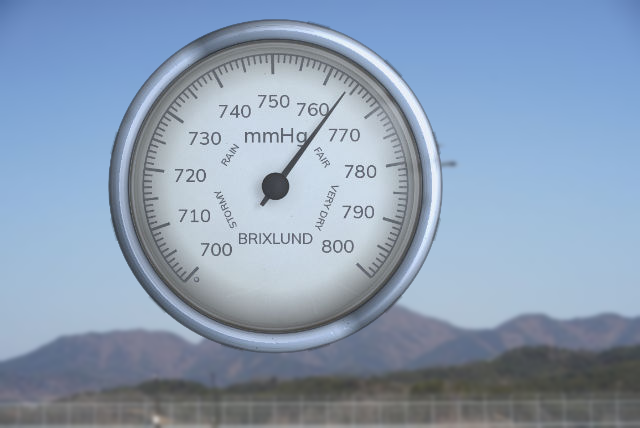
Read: 764; mmHg
